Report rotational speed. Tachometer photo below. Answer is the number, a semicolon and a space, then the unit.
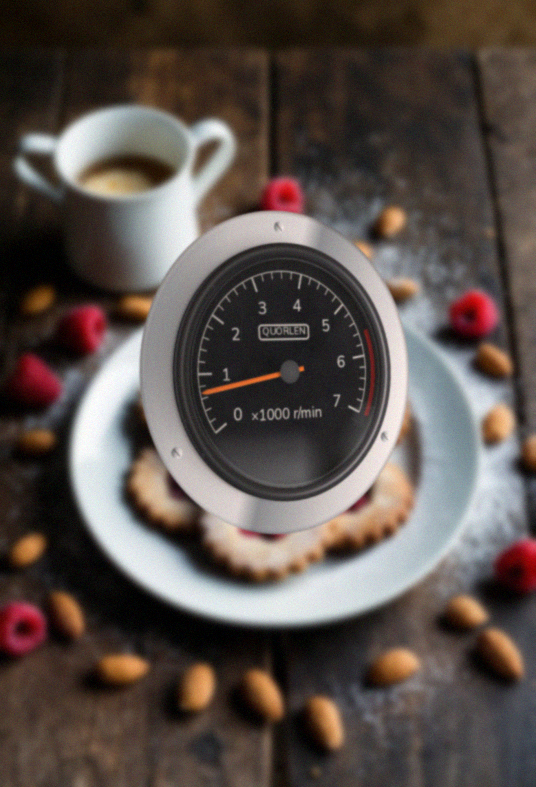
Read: 700; rpm
